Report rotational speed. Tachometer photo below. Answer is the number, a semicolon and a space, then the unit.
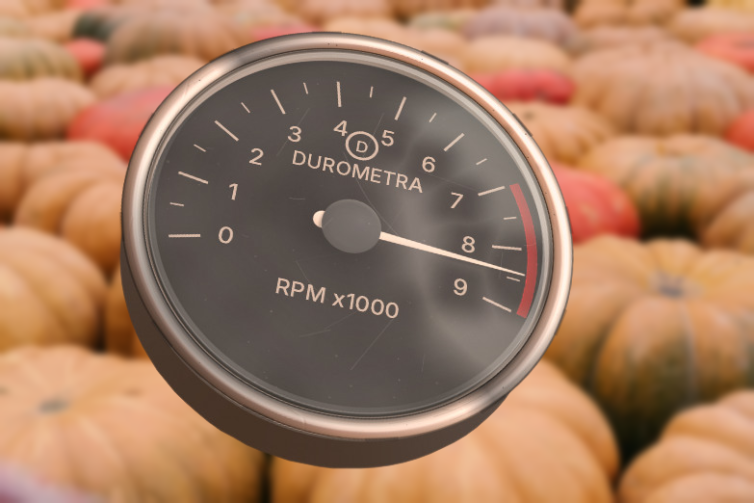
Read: 8500; rpm
